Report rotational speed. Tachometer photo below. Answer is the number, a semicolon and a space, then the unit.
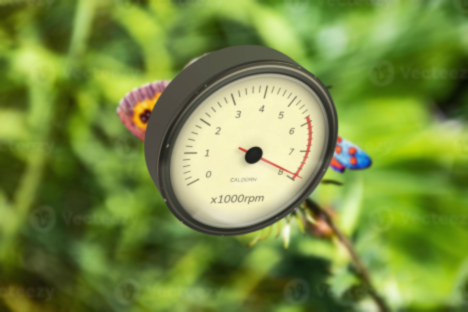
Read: 7800; rpm
